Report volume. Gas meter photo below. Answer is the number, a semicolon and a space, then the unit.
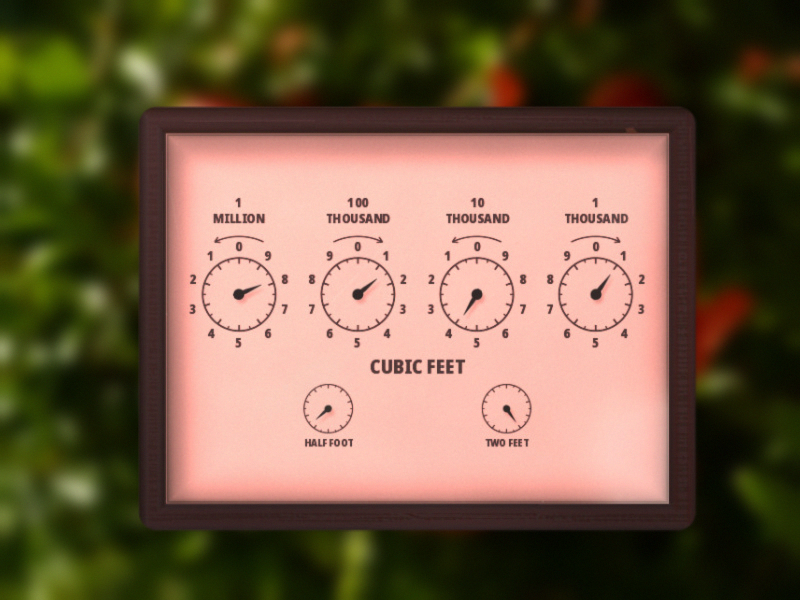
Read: 814100; ft³
